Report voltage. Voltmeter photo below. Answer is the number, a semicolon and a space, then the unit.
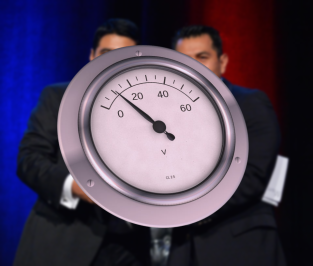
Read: 10; V
